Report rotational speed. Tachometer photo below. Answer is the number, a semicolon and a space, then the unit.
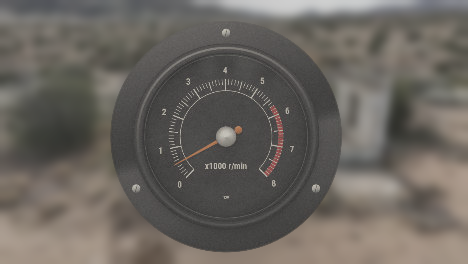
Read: 500; rpm
